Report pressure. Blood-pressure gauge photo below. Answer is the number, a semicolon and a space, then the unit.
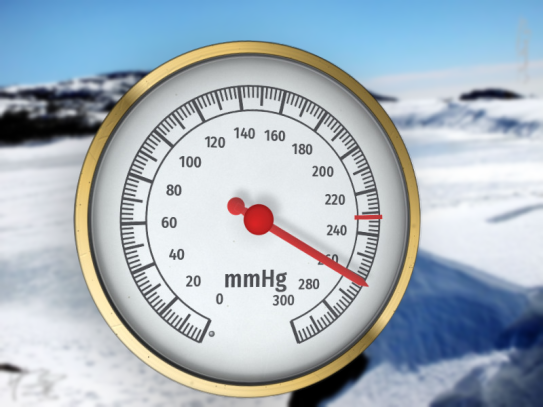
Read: 262; mmHg
